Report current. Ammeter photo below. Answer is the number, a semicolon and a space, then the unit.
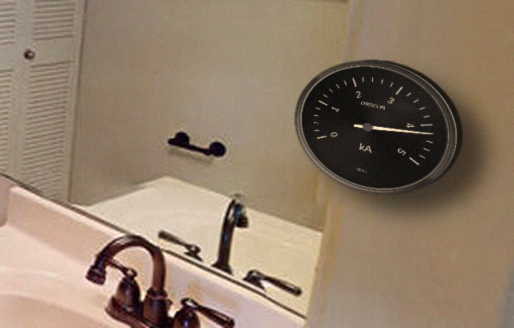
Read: 4.2; kA
